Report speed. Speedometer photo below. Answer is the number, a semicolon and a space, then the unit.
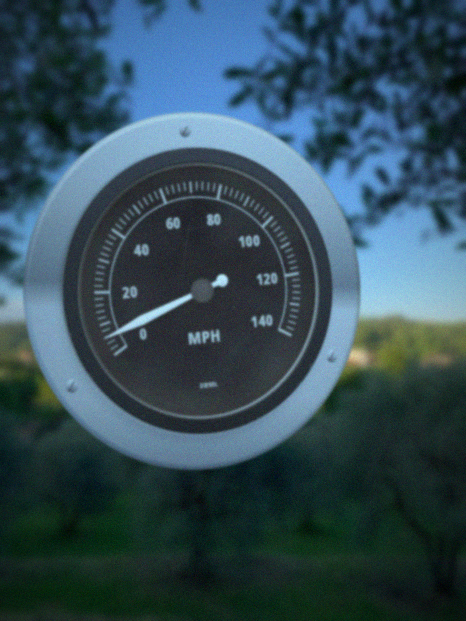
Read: 6; mph
